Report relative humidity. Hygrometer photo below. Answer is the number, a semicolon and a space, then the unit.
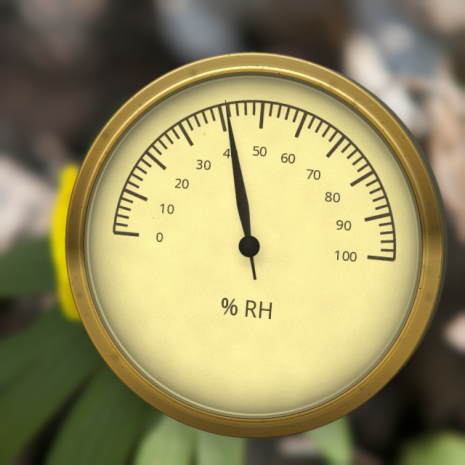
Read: 42; %
